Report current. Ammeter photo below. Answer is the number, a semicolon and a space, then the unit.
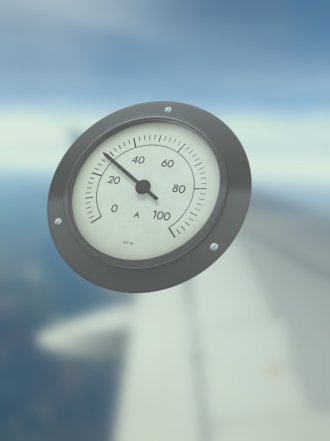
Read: 28; A
